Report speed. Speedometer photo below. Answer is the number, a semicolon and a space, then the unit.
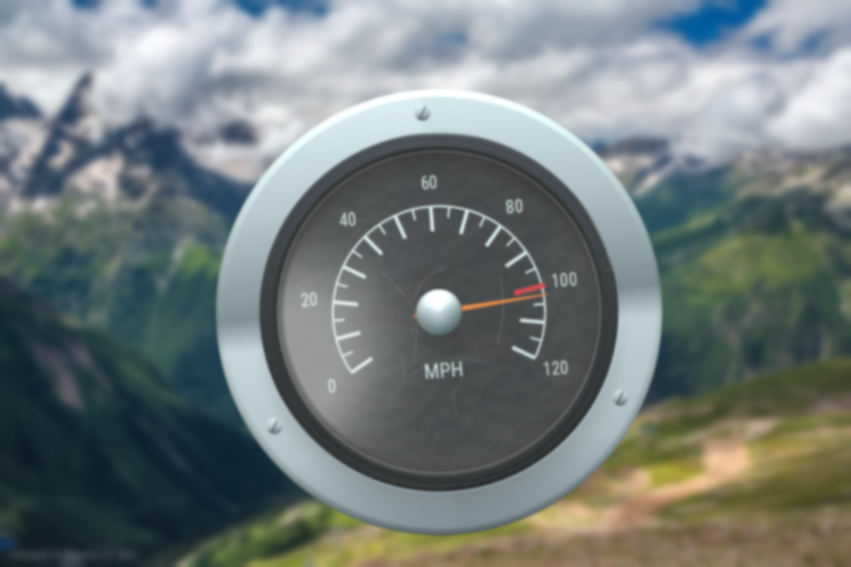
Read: 102.5; mph
